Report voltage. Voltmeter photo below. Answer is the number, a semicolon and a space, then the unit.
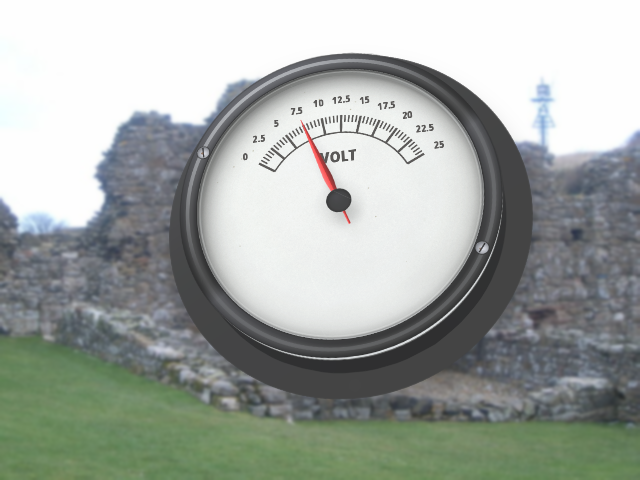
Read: 7.5; V
